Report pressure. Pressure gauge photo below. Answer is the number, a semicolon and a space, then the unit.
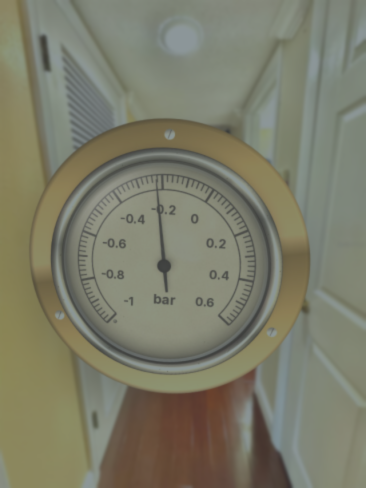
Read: -0.22; bar
